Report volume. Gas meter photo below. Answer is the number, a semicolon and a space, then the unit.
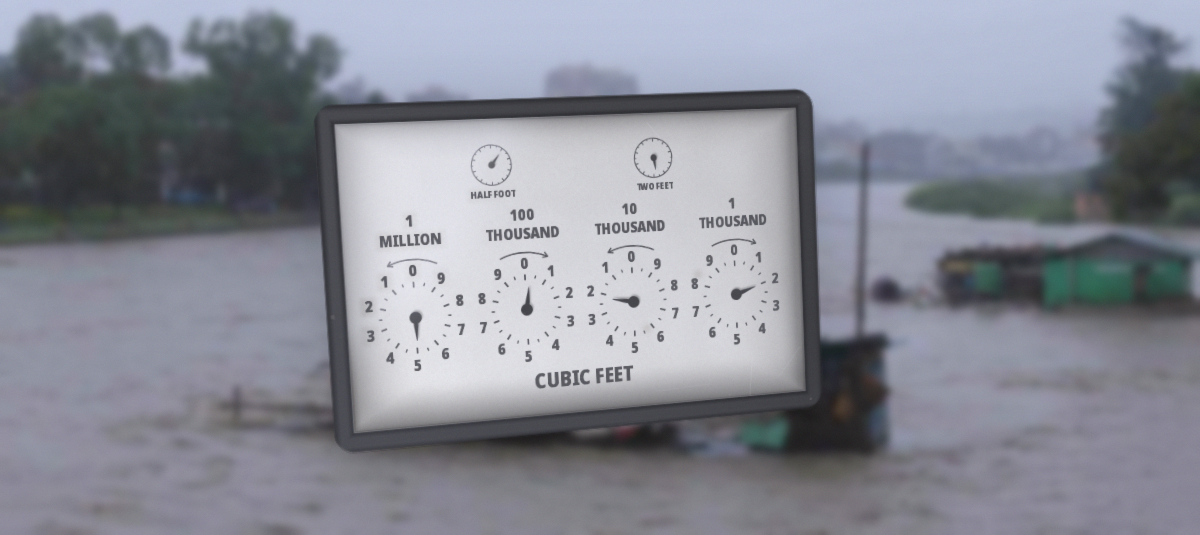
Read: 502200; ft³
